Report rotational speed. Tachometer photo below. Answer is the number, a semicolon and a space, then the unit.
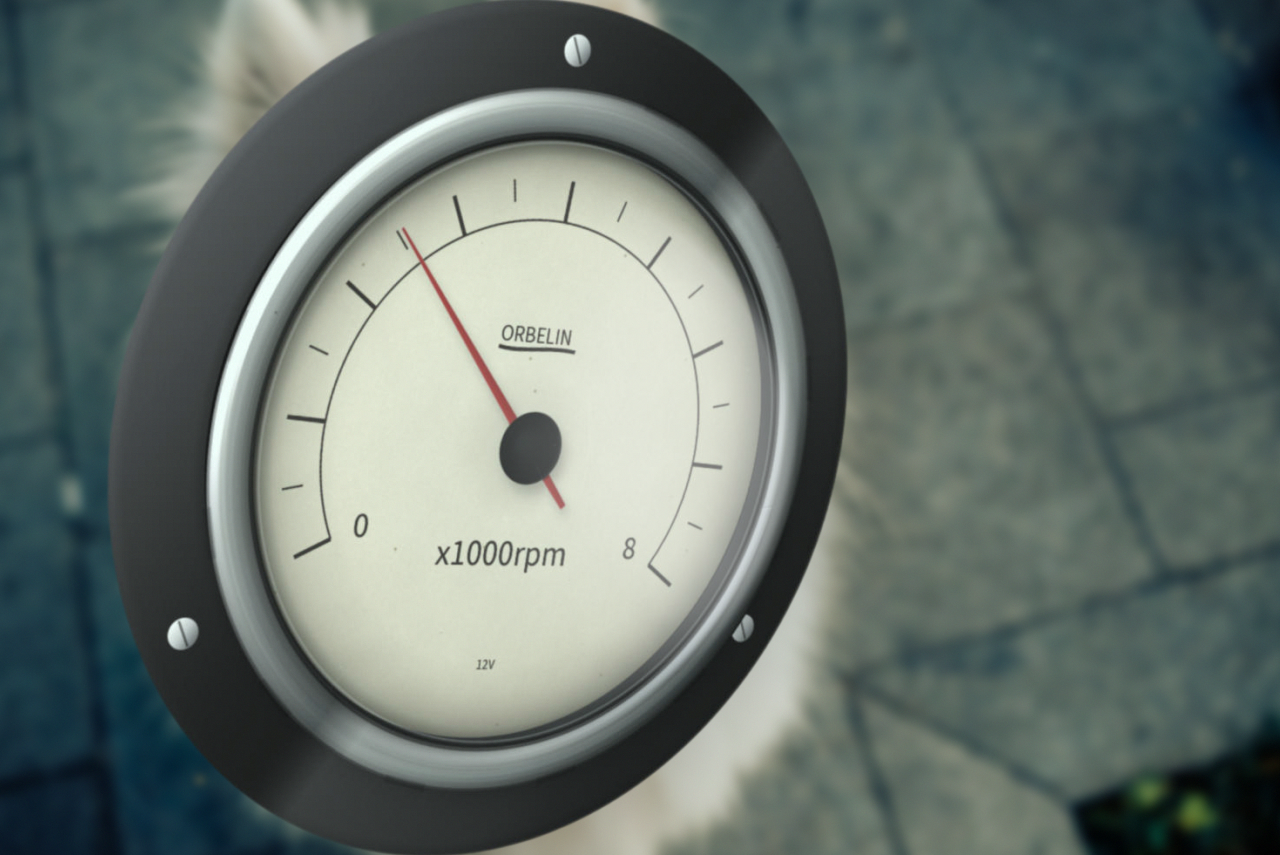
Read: 2500; rpm
